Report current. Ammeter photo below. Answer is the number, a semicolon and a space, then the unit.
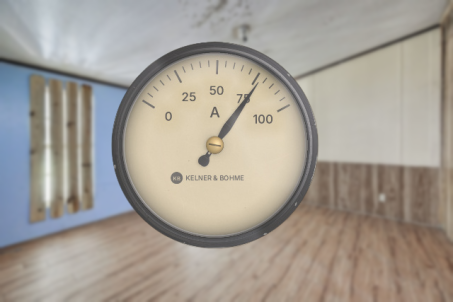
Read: 77.5; A
